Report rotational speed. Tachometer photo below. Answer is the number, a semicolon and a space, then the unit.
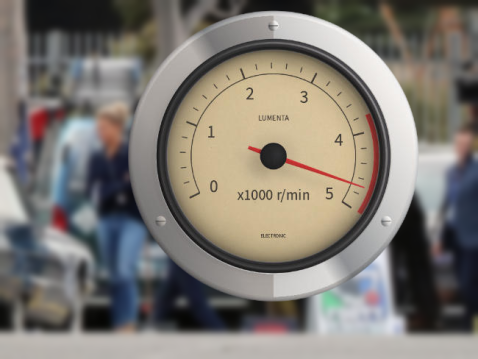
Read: 4700; rpm
